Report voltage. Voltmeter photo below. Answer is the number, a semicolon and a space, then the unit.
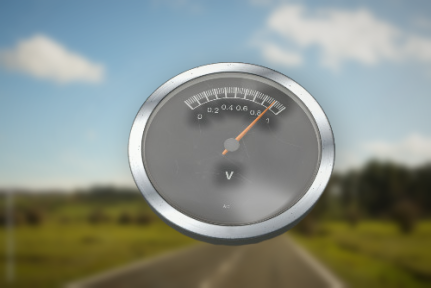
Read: 0.9; V
